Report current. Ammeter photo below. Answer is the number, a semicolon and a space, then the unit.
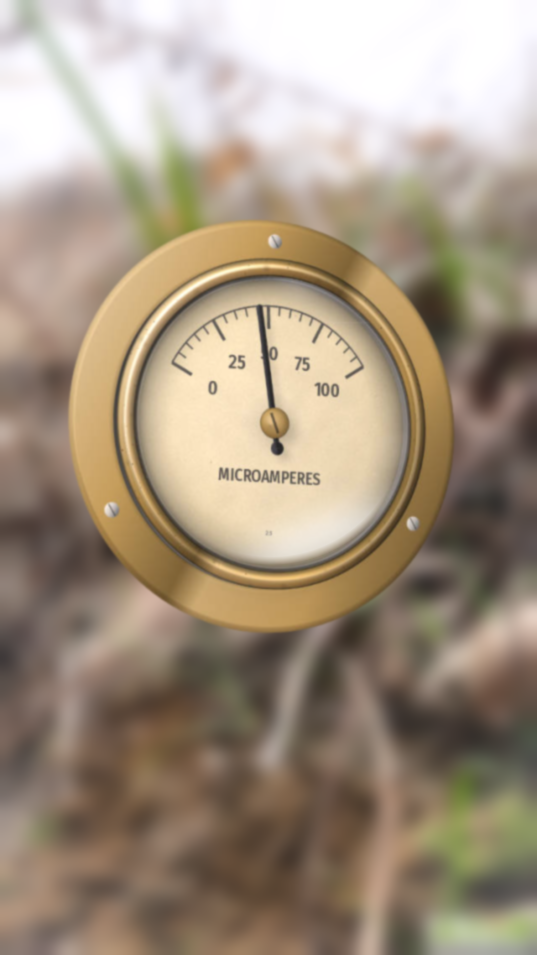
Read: 45; µA
